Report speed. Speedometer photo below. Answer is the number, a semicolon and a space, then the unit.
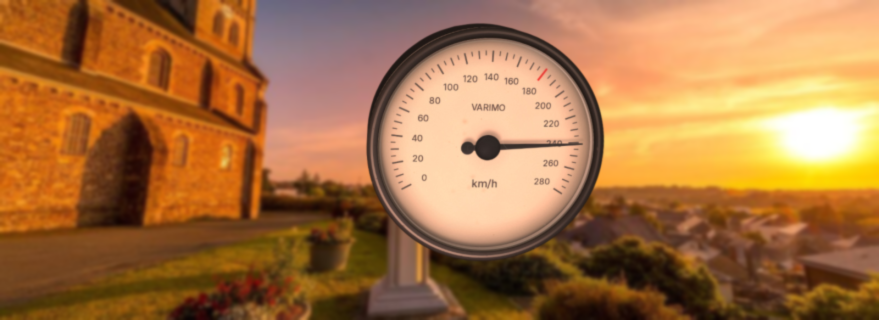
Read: 240; km/h
